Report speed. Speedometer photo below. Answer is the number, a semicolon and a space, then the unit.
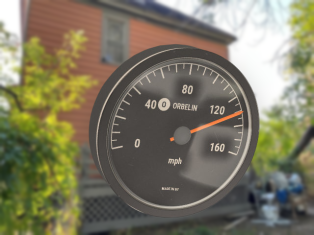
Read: 130; mph
